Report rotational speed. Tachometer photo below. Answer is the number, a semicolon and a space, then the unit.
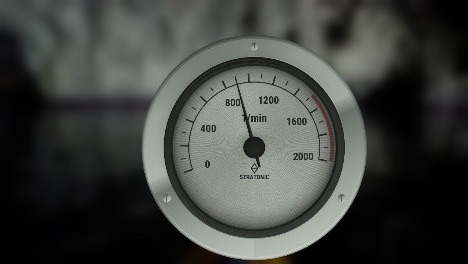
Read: 900; rpm
